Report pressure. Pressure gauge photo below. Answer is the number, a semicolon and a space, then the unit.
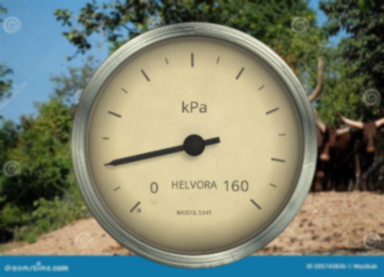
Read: 20; kPa
